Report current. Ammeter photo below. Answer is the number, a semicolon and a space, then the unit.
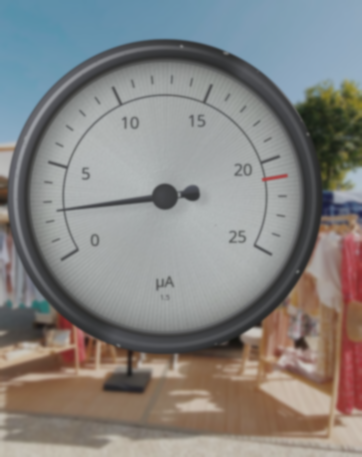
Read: 2.5; µA
